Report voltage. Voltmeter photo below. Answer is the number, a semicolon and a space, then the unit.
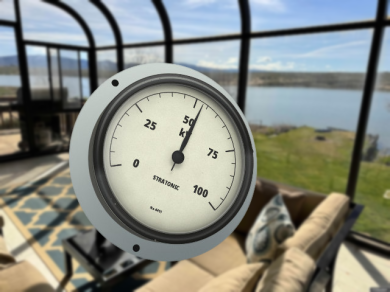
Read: 52.5; kV
